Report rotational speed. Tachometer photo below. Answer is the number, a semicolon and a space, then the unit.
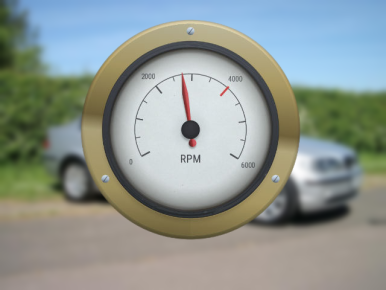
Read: 2750; rpm
